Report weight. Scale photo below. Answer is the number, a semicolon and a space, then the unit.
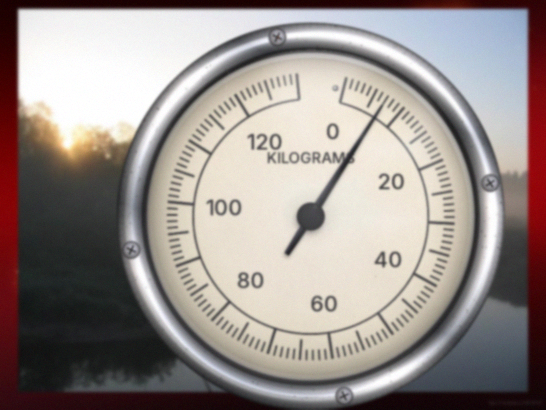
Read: 7; kg
